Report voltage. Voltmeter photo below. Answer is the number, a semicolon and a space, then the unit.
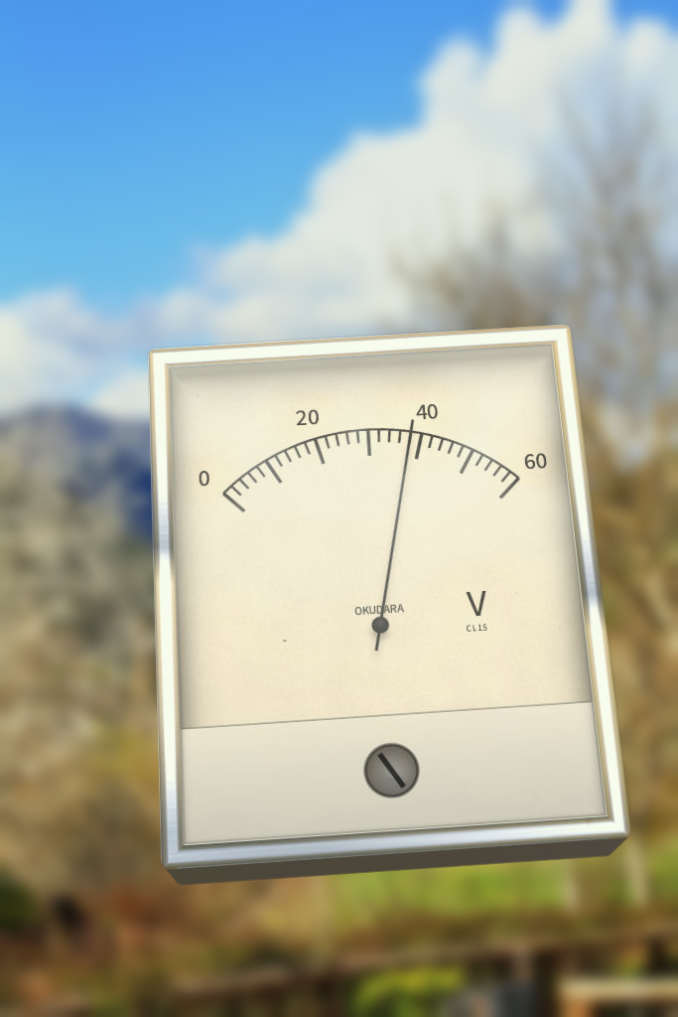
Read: 38; V
